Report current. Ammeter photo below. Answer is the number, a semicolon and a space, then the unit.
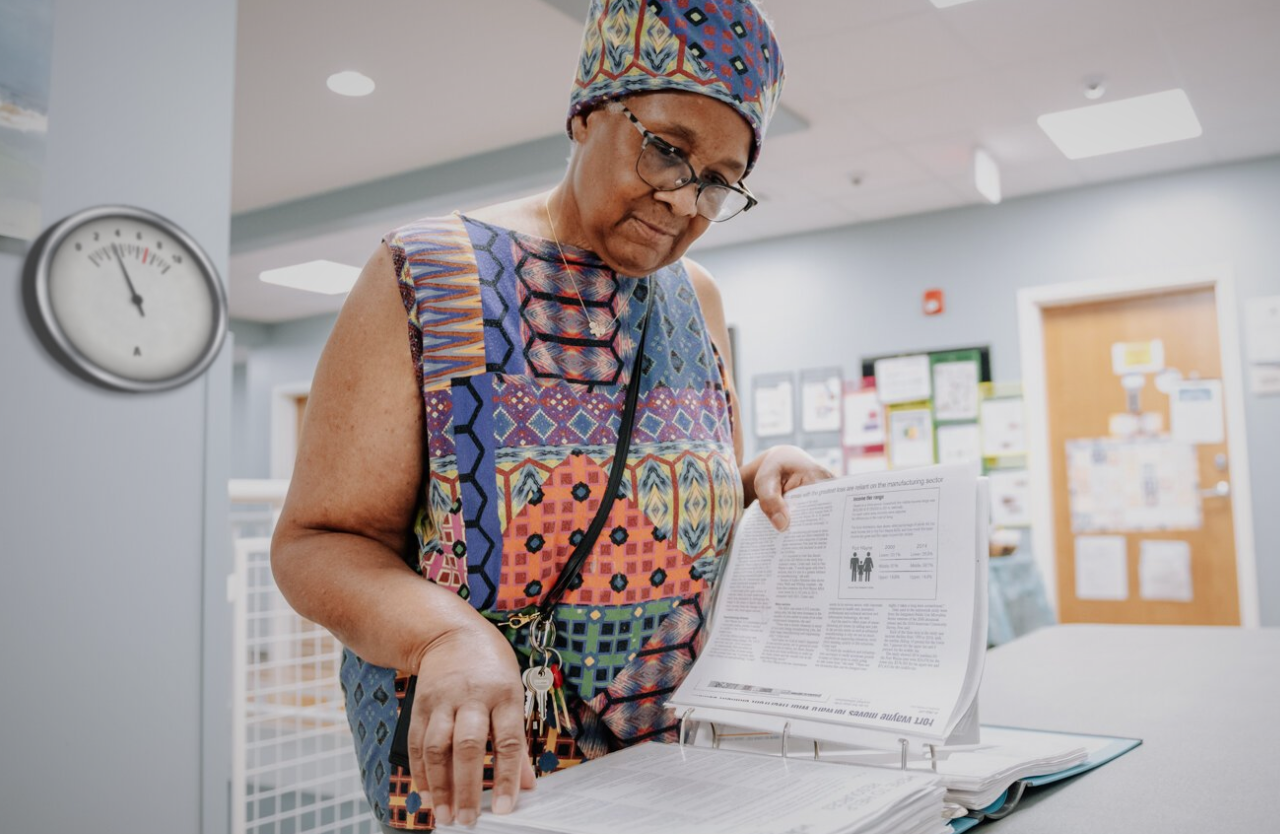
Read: 3; A
